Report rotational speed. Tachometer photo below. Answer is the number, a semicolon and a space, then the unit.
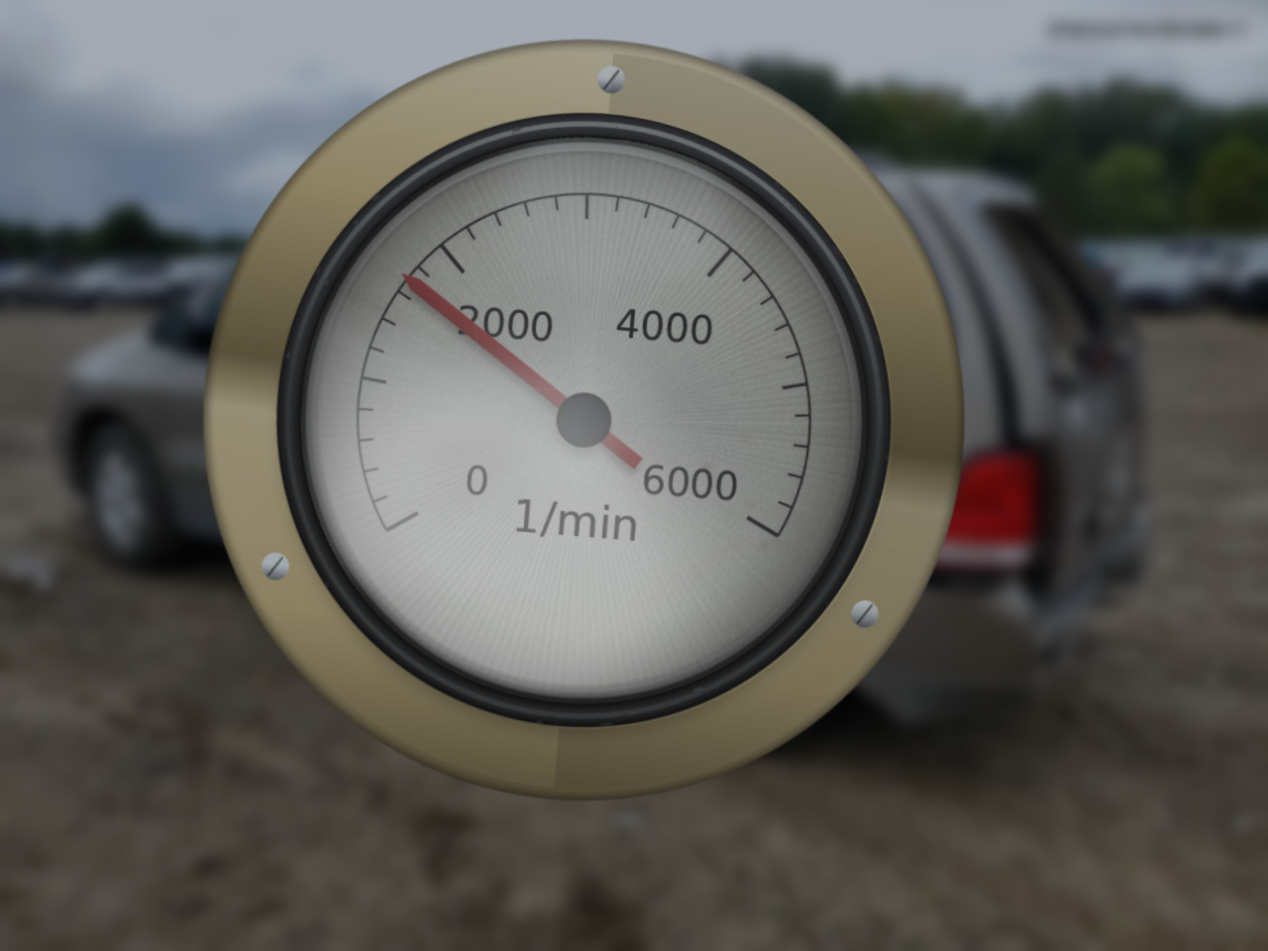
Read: 1700; rpm
